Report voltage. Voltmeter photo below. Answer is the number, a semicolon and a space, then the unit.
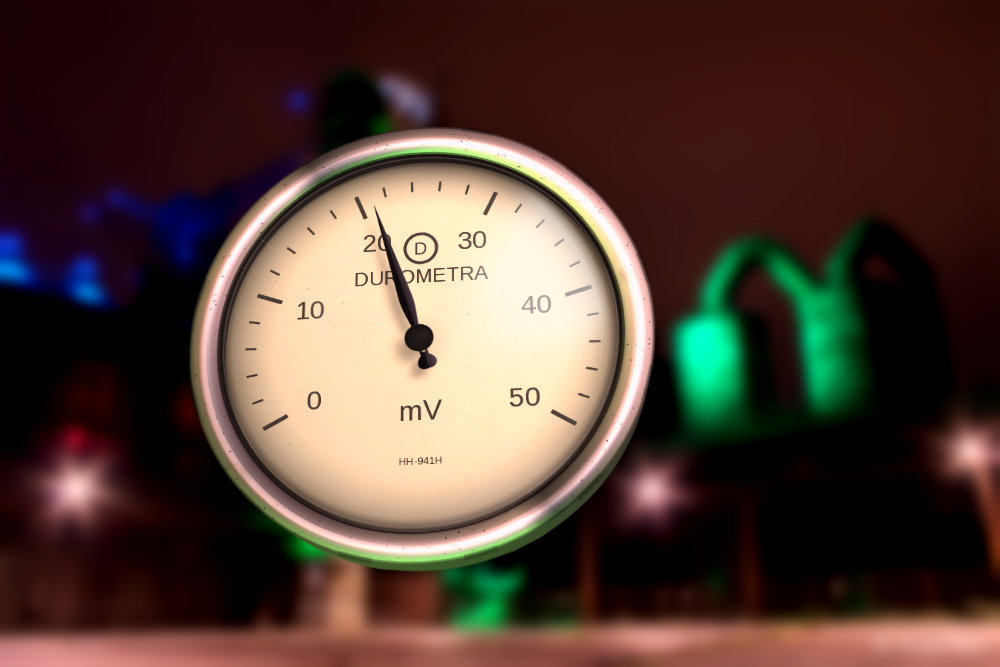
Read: 21; mV
